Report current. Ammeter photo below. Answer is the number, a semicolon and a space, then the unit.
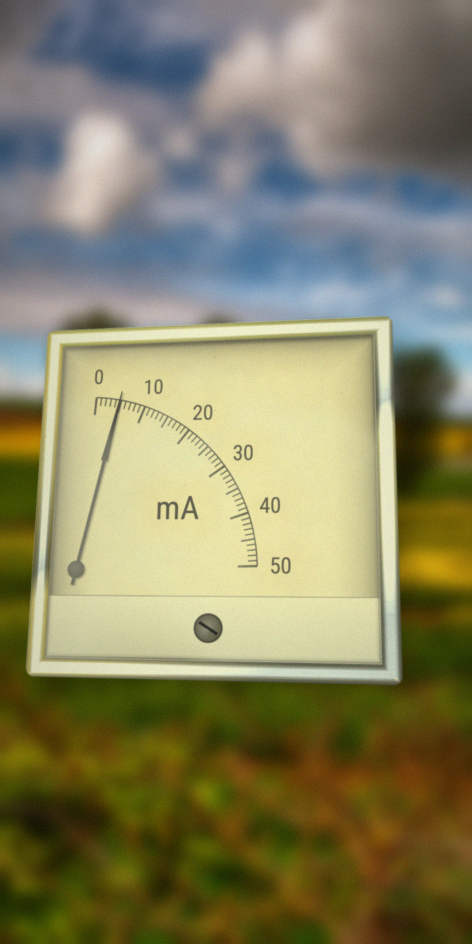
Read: 5; mA
